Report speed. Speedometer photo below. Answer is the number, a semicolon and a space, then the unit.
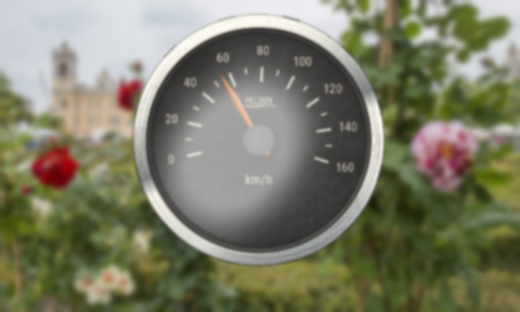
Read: 55; km/h
